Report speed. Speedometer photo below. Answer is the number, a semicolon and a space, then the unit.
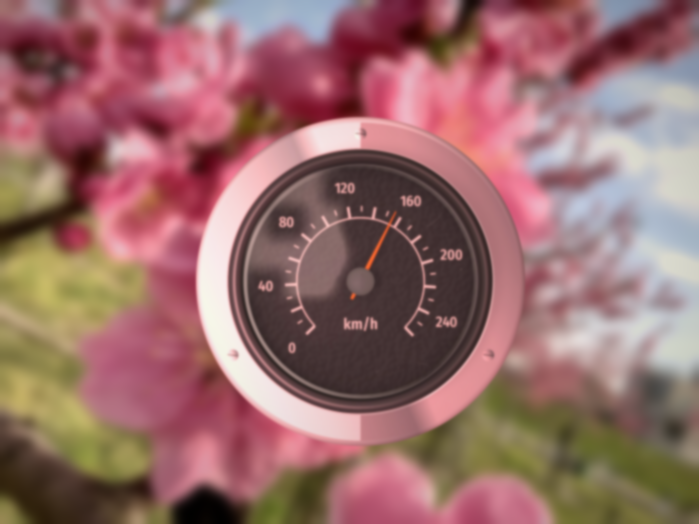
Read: 155; km/h
